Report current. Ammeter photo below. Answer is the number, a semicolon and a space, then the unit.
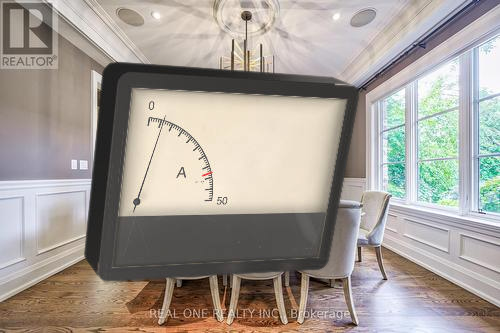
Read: 5; A
